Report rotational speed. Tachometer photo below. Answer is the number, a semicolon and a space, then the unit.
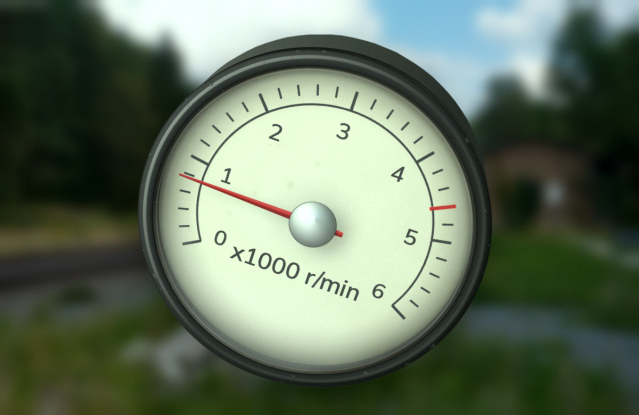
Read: 800; rpm
